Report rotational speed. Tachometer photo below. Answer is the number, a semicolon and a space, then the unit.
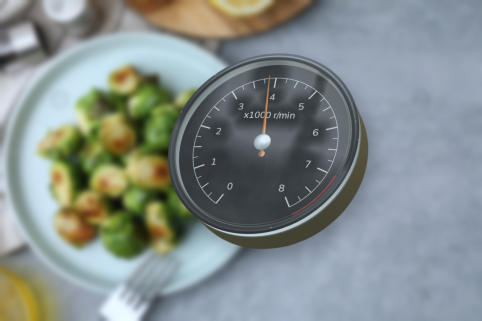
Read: 3875; rpm
